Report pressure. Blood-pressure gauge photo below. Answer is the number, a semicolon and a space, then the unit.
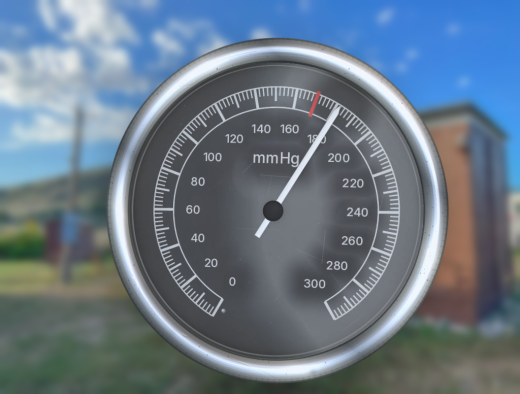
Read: 182; mmHg
